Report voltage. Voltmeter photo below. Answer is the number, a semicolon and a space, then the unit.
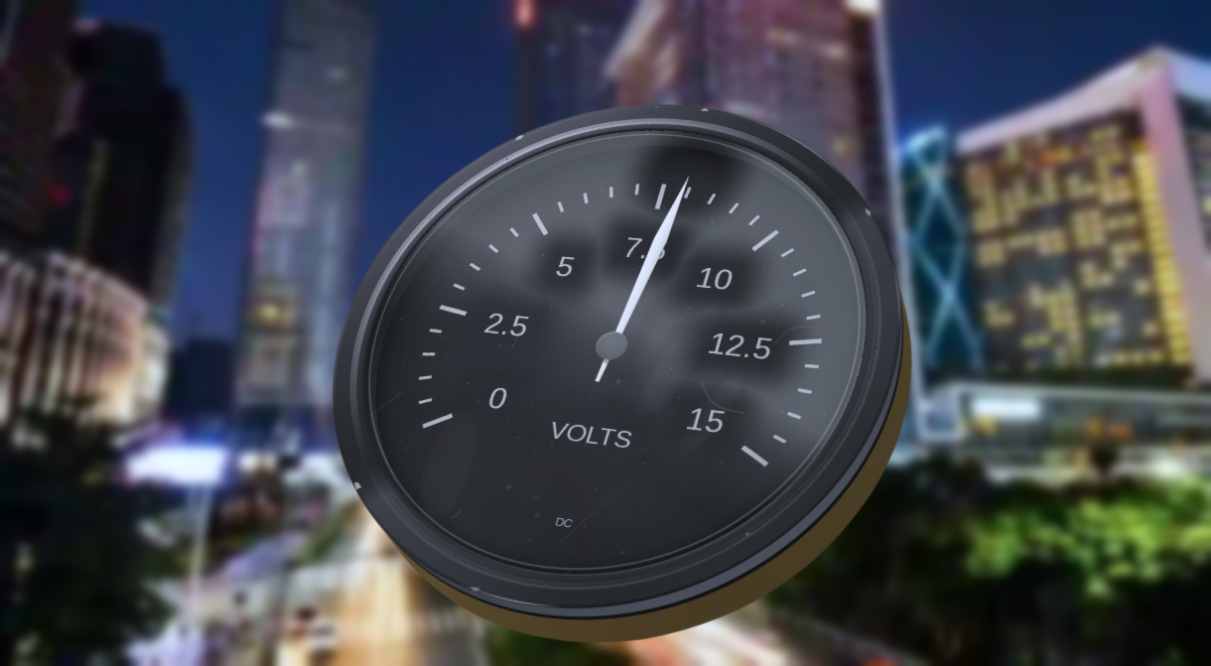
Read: 8; V
